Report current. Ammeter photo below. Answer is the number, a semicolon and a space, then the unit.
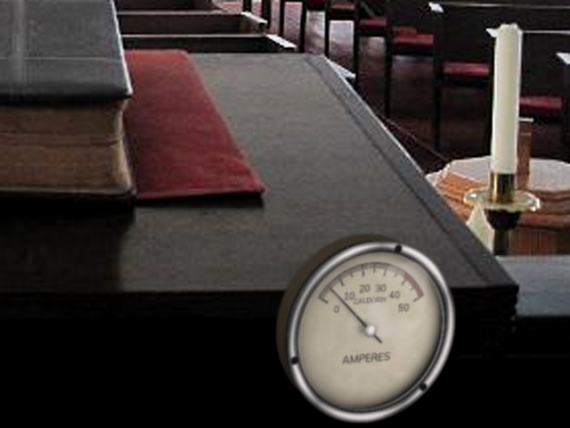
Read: 5; A
